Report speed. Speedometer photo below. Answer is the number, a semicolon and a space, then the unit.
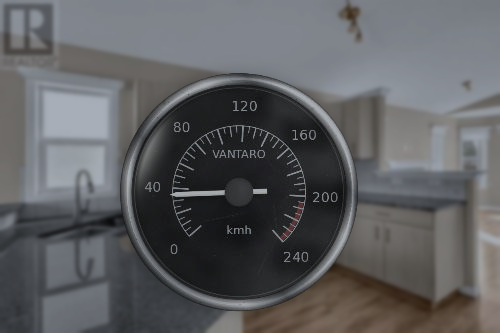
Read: 35; km/h
